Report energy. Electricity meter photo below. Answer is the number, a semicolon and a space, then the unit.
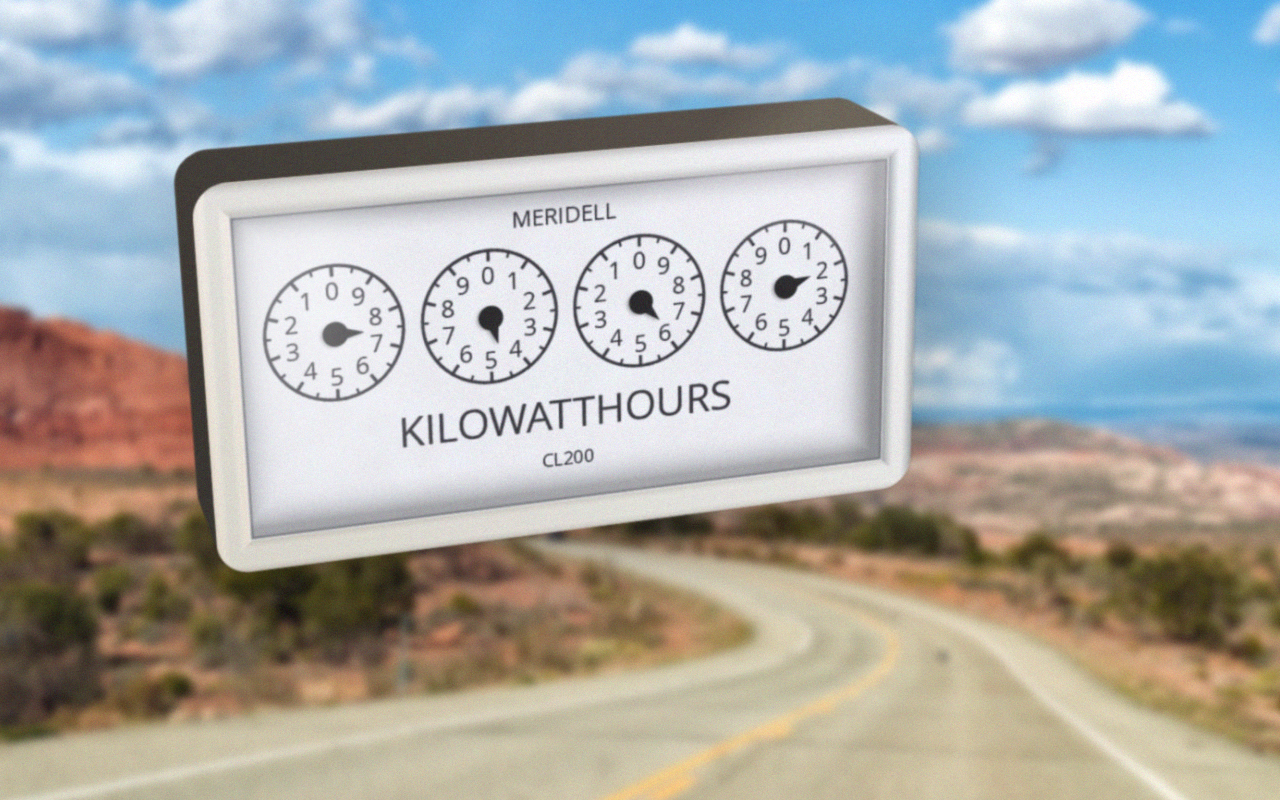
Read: 7462; kWh
